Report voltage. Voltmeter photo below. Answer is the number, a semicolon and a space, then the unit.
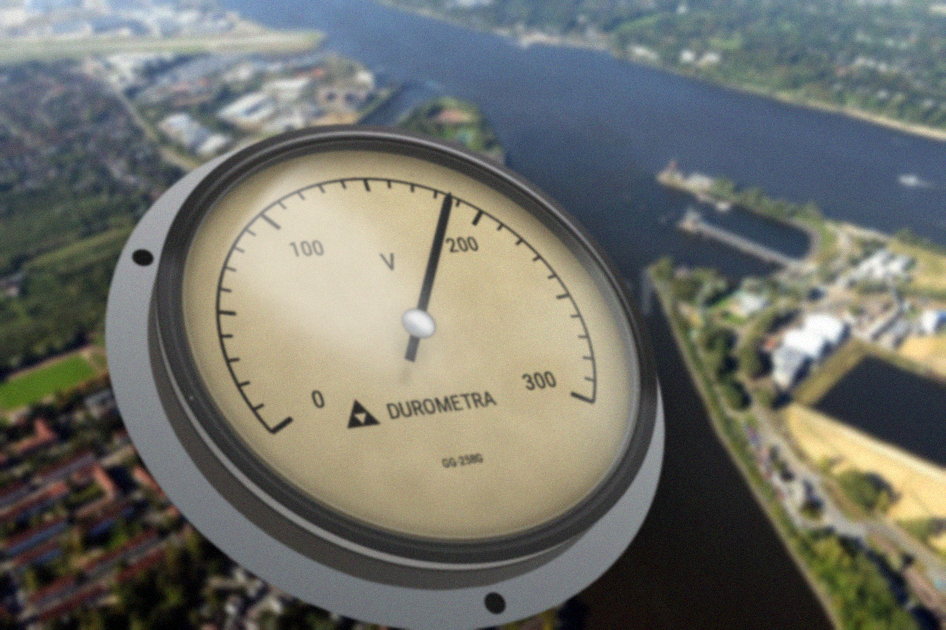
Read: 185; V
